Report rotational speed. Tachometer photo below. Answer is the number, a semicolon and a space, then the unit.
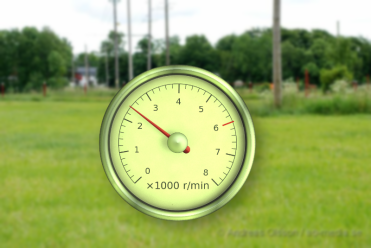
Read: 2400; rpm
